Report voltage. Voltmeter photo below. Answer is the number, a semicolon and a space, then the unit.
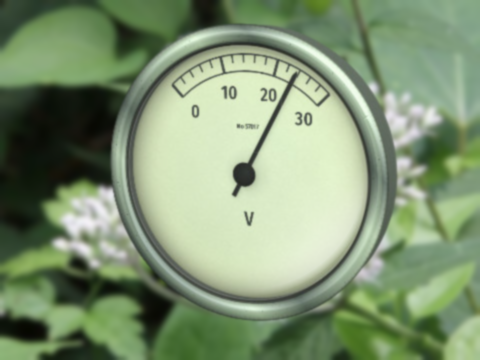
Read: 24; V
